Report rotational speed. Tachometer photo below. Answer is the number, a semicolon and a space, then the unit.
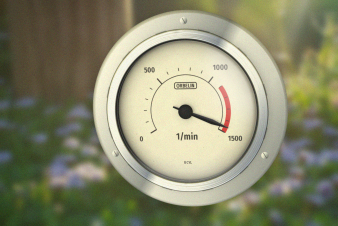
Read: 1450; rpm
